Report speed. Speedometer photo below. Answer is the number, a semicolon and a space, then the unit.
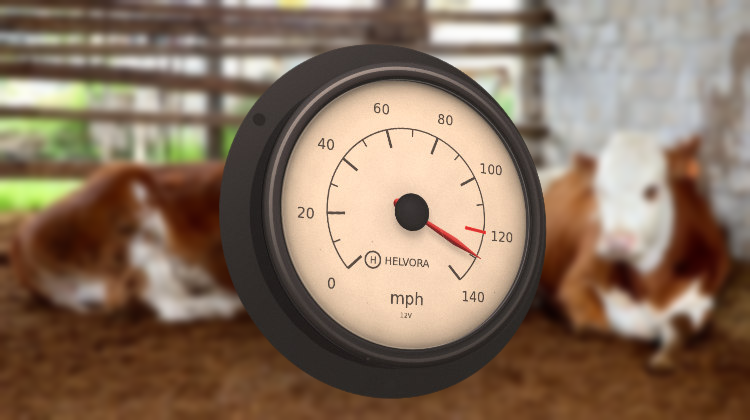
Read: 130; mph
